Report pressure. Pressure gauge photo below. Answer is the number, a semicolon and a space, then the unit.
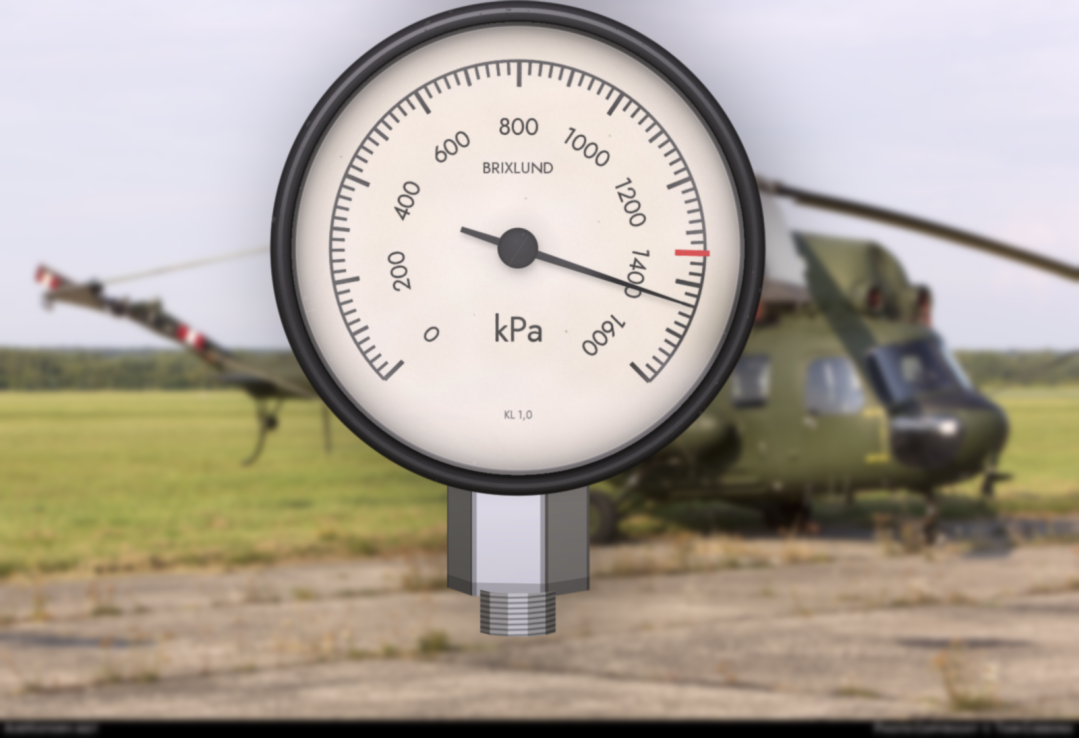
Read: 1440; kPa
